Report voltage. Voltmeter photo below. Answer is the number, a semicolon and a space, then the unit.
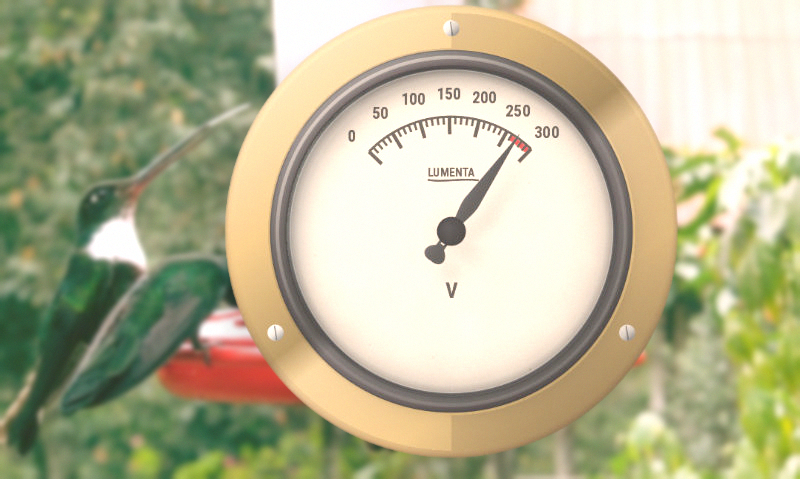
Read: 270; V
